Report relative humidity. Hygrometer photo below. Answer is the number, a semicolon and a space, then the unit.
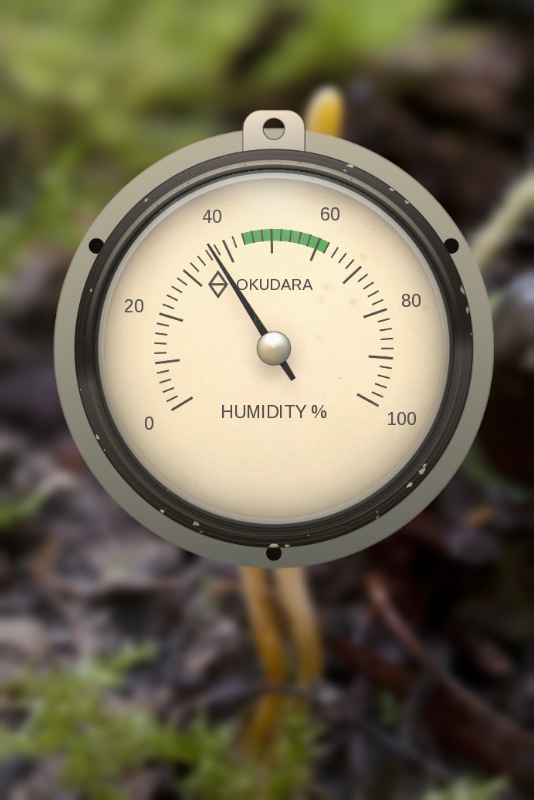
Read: 37; %
